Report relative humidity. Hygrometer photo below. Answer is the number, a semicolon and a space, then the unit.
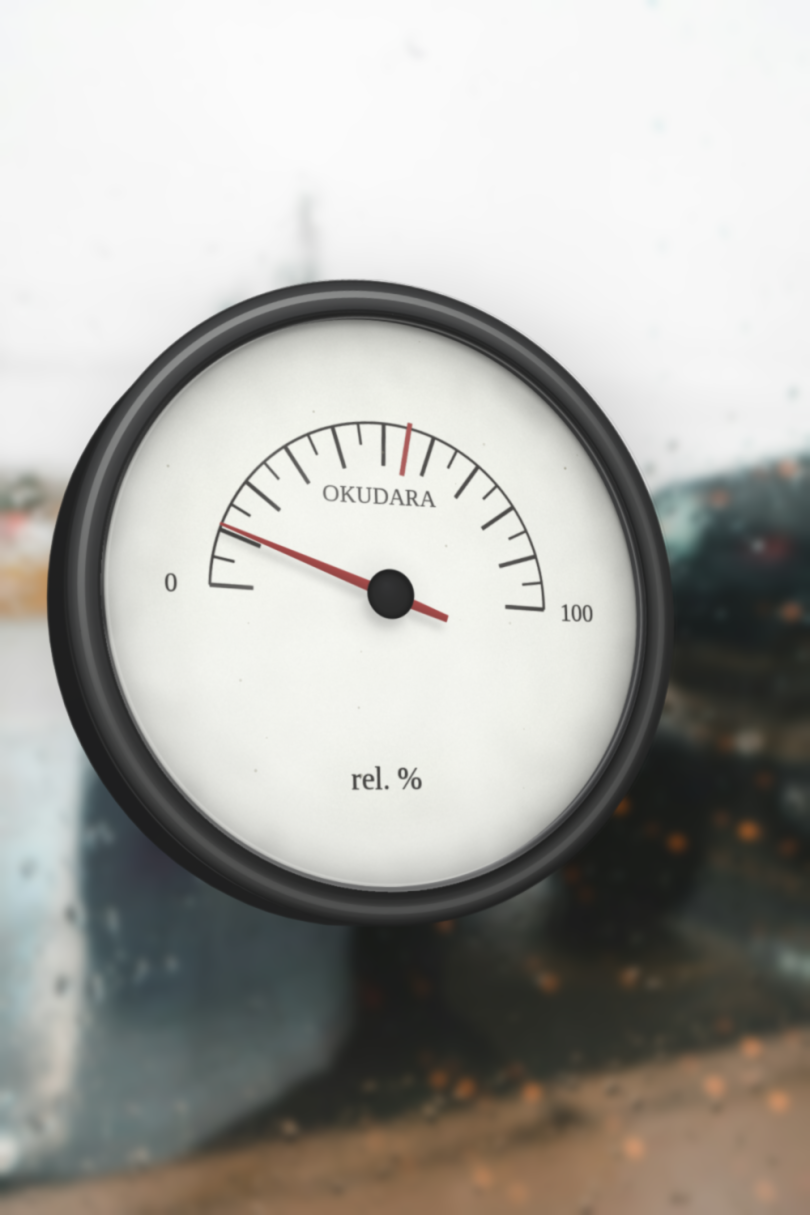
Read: 10; %
